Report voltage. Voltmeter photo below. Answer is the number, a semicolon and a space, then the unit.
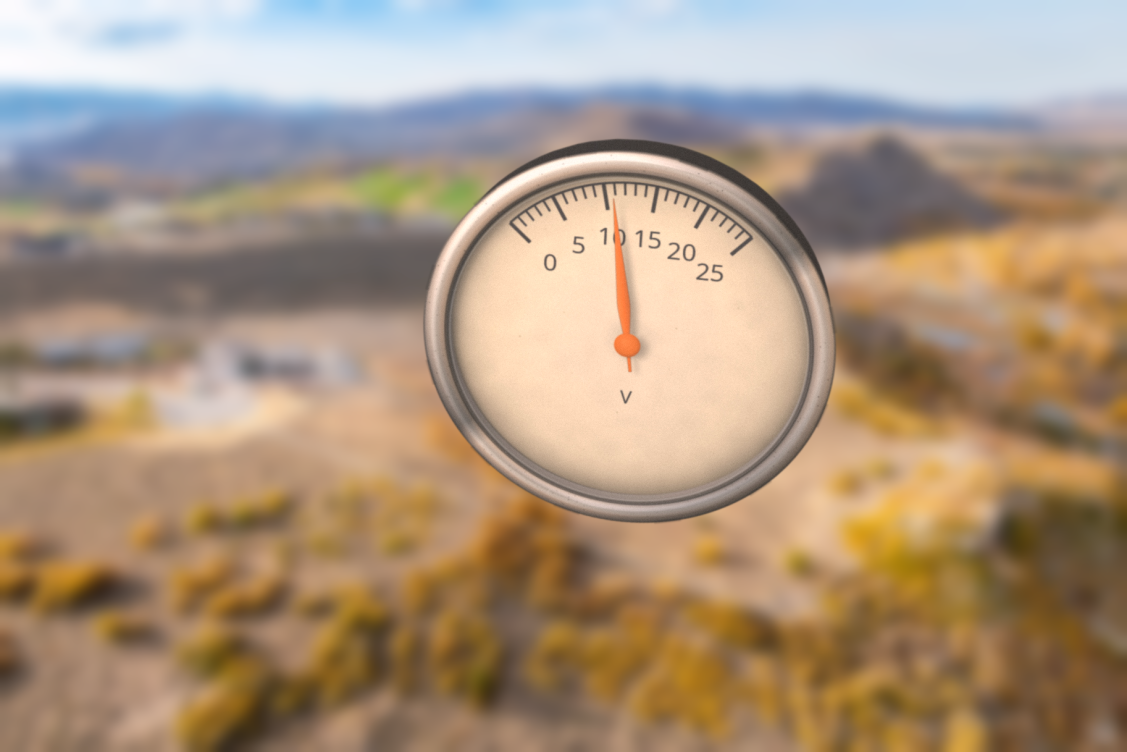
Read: 11; V
